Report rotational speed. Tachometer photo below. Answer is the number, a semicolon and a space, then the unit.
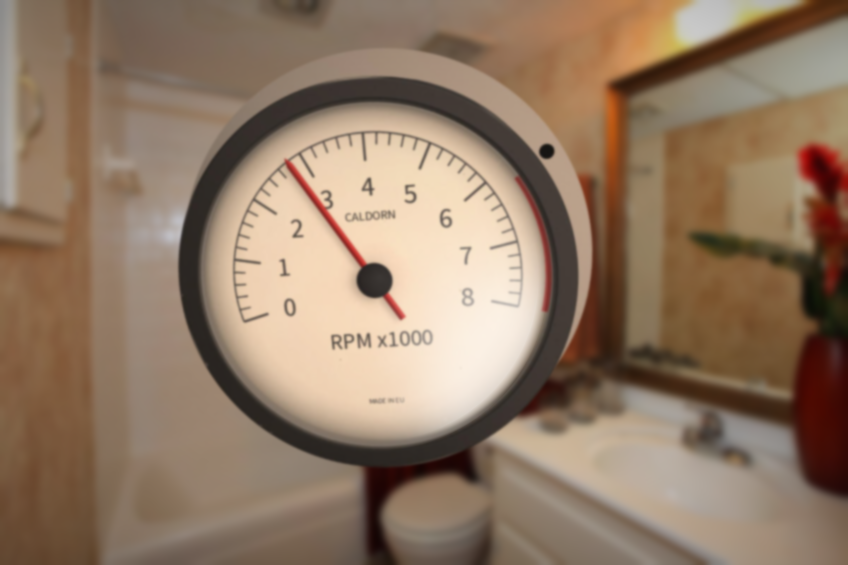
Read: 2800; rpm
